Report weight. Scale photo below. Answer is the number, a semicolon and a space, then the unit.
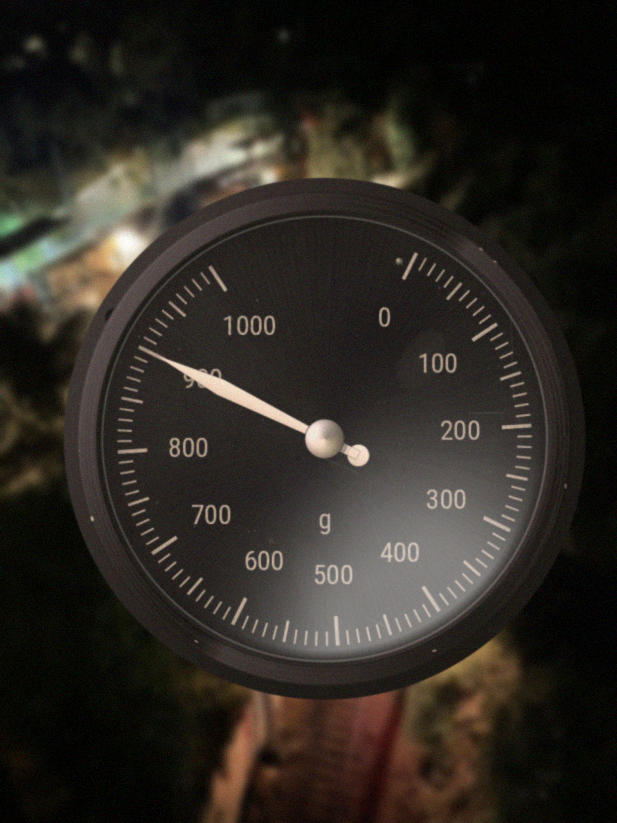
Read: 900; g
